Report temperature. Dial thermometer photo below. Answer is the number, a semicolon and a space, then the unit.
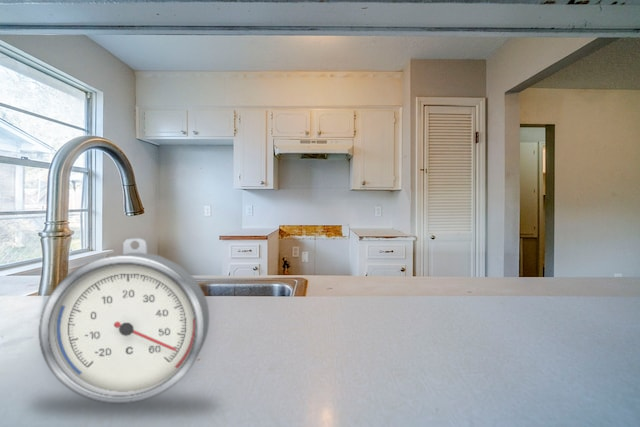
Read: 55; °C
